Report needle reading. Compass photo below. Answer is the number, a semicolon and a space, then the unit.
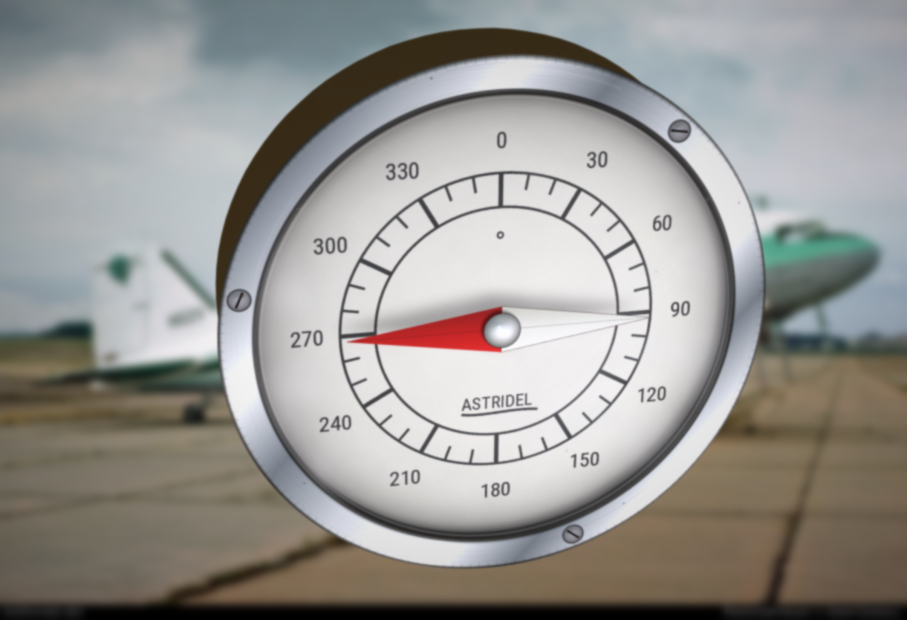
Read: 270; °
